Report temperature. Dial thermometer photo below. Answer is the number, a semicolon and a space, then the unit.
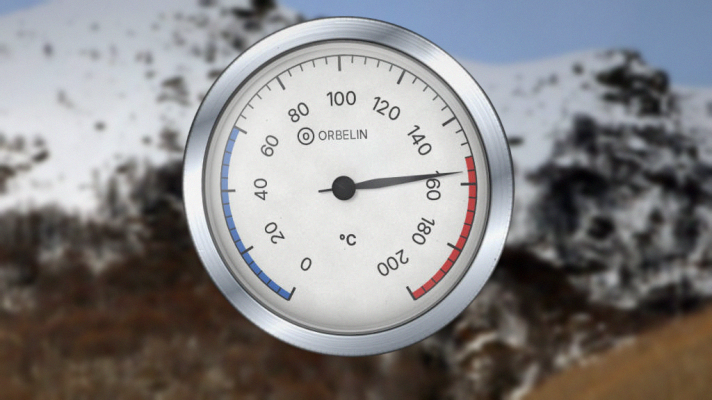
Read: 156; °C
